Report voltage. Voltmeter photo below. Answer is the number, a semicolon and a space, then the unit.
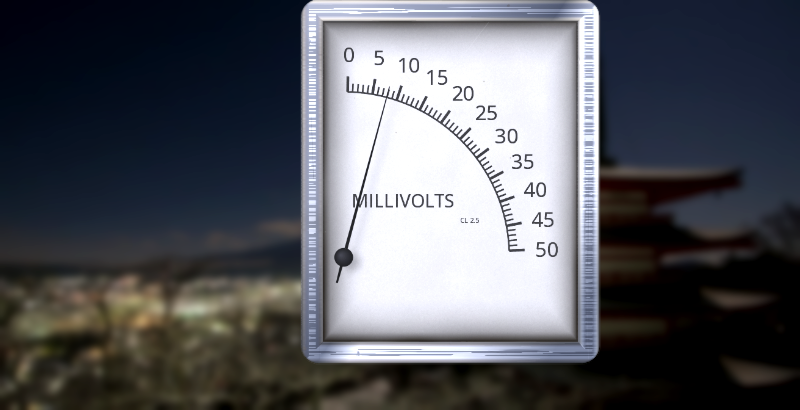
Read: 8; mV
